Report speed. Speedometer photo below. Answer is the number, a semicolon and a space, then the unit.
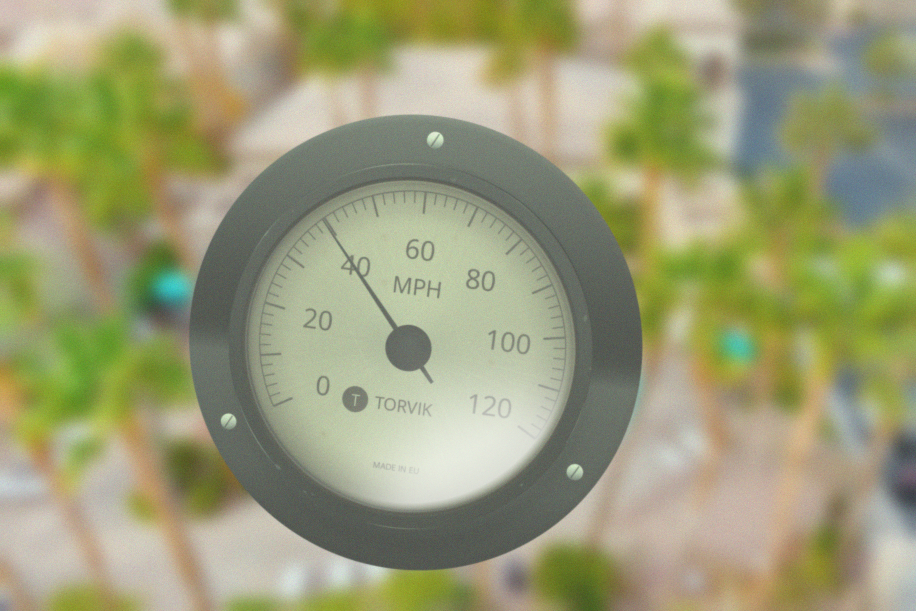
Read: 40; mph
